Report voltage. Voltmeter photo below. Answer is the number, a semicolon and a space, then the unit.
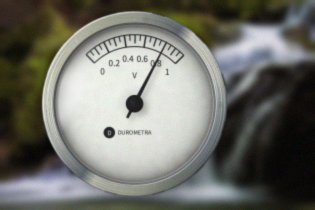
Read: 0.8; V
